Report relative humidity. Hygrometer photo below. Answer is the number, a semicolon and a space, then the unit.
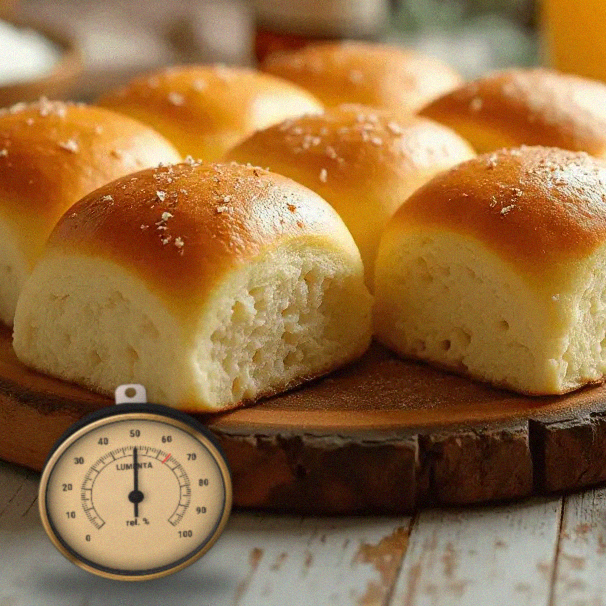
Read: 50; %
